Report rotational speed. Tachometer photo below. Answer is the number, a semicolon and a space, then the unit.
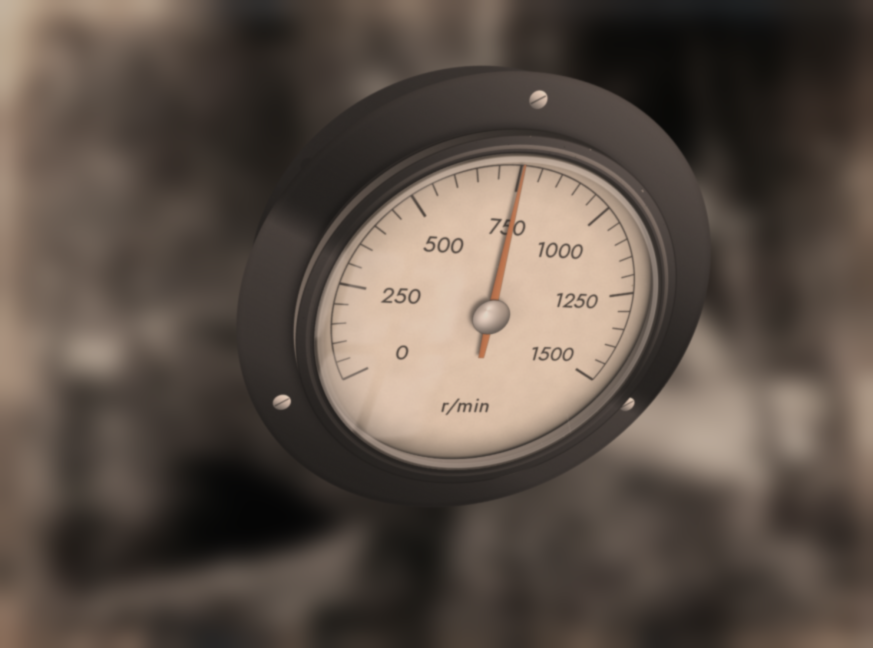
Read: 750; rpm
